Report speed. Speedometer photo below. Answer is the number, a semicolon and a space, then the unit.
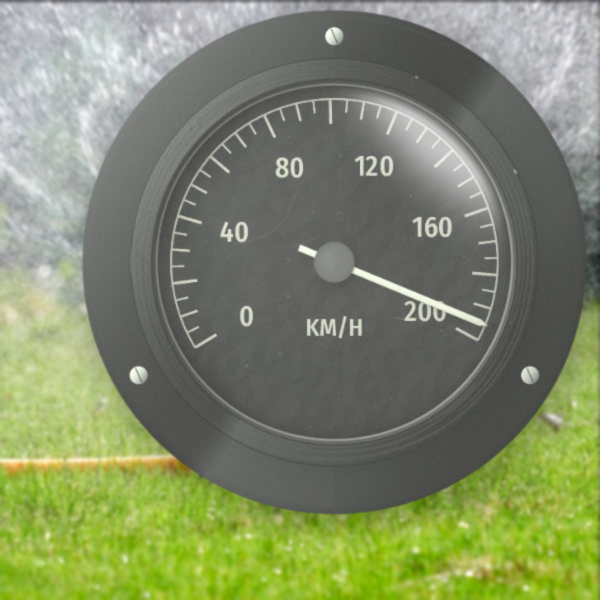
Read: 195; km/h
